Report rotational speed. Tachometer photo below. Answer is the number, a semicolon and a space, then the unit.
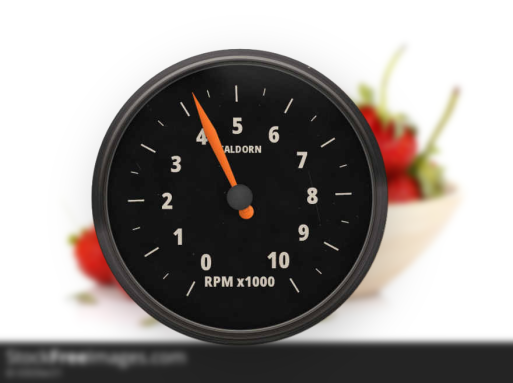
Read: 4250; rpm
